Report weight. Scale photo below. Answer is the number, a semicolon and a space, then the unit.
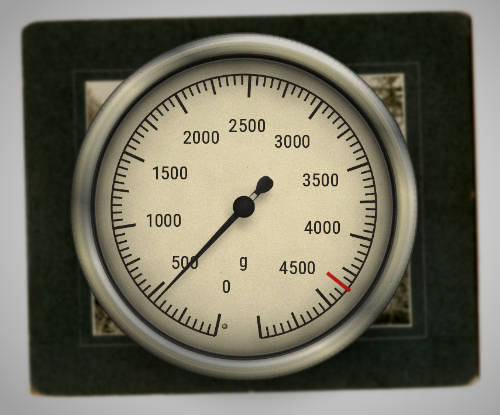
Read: 450; g
